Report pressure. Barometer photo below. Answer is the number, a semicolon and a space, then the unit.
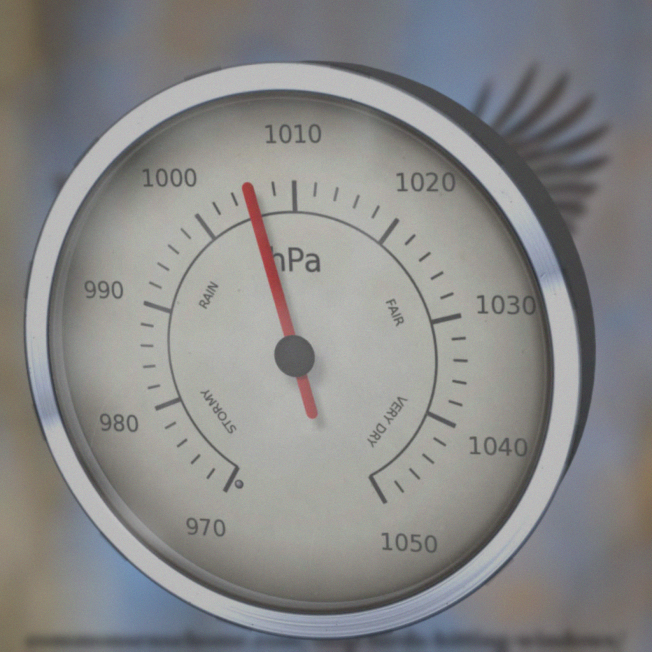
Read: 1006; hPa
